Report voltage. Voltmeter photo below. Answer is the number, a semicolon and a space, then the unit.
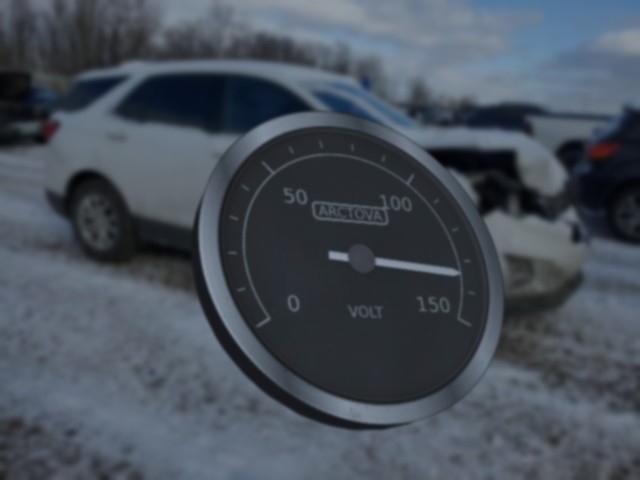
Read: 135; V
